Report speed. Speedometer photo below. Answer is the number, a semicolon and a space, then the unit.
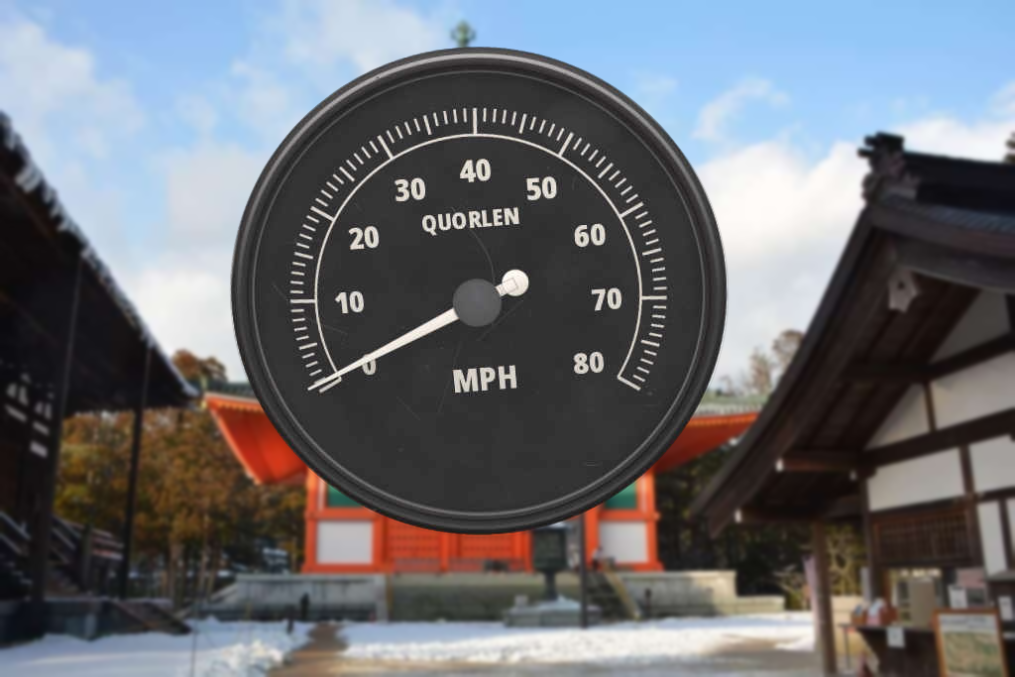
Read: 1; mph
